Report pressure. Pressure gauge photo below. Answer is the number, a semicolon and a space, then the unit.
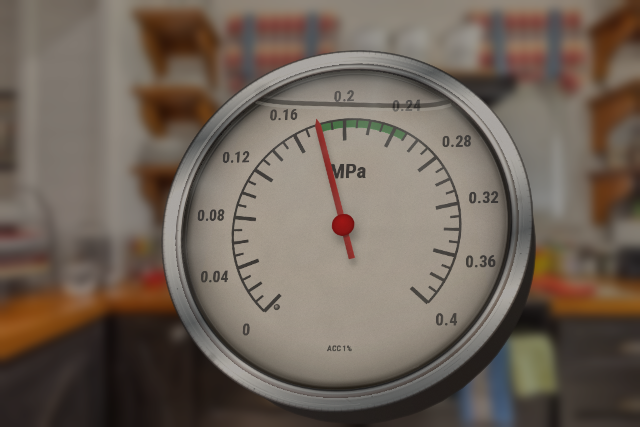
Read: 0.18; MPa
